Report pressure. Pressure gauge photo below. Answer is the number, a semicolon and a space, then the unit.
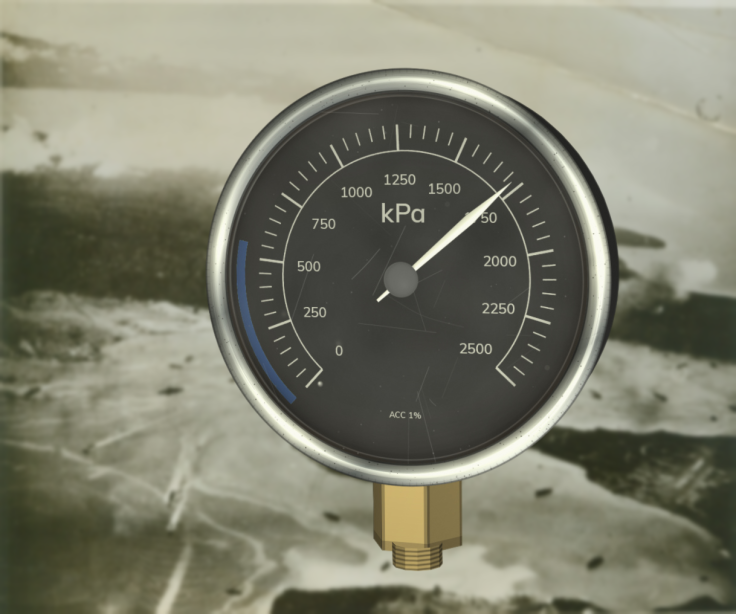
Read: 1725; kPa
